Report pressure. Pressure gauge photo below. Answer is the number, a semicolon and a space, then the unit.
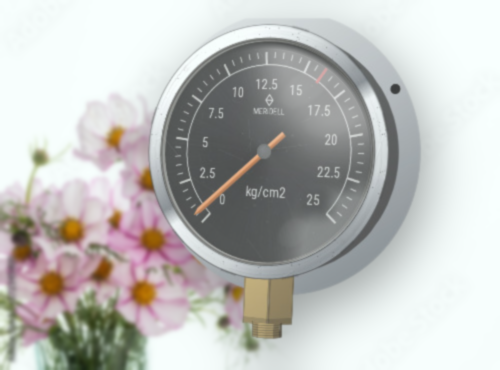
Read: 0.5; kg/cm²
